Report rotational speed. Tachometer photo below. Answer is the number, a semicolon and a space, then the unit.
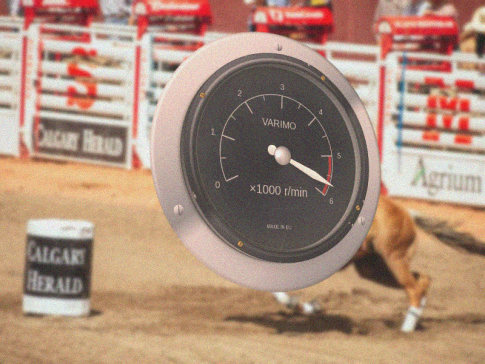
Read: 5750; rpm
